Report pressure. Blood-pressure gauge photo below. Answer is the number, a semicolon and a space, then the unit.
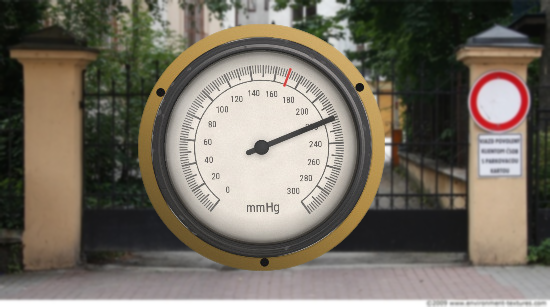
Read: 220; mmHg
